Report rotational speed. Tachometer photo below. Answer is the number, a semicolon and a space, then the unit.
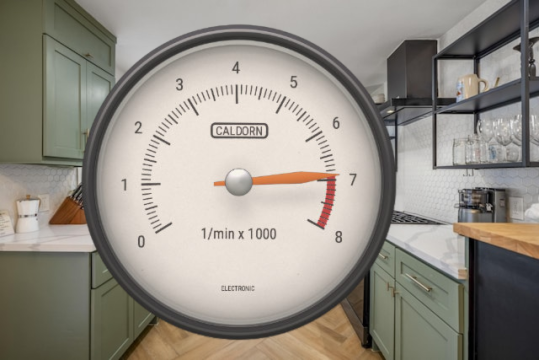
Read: 6900; rpm
